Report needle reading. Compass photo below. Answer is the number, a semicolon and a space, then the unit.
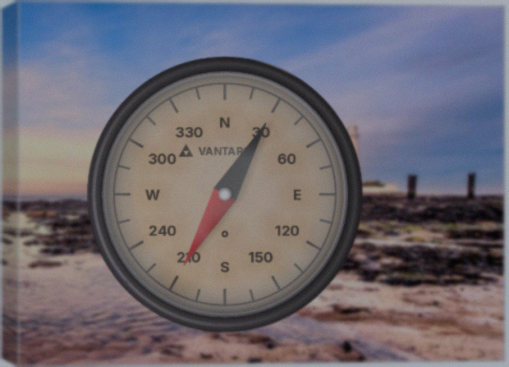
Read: 210; °
